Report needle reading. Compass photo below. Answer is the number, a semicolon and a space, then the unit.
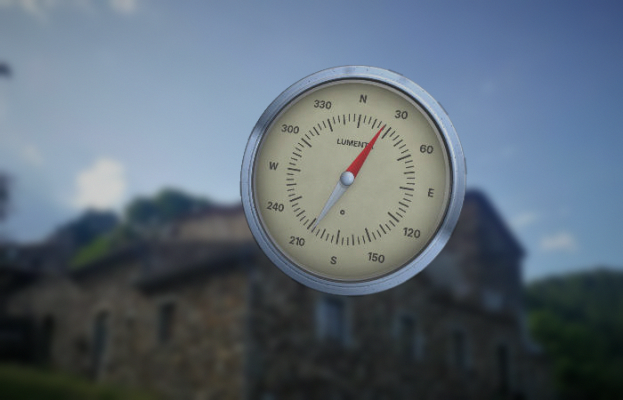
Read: 25; °
